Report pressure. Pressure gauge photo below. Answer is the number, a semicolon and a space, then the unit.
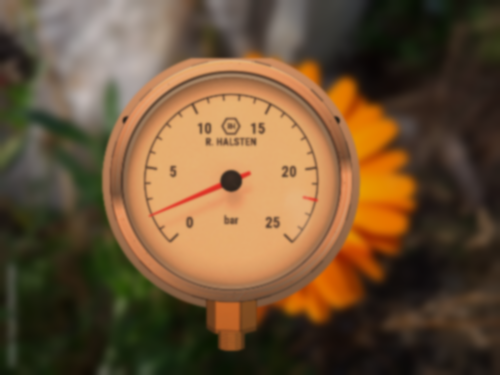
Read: 2; bar
